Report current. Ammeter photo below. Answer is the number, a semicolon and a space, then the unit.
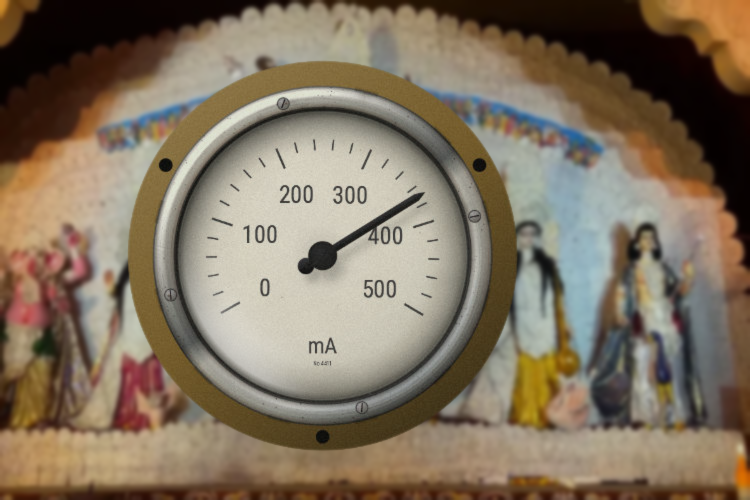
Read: 370; mA
